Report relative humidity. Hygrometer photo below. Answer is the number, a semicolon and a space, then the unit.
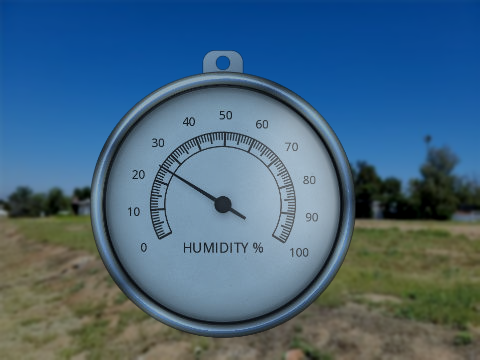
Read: 25; %
